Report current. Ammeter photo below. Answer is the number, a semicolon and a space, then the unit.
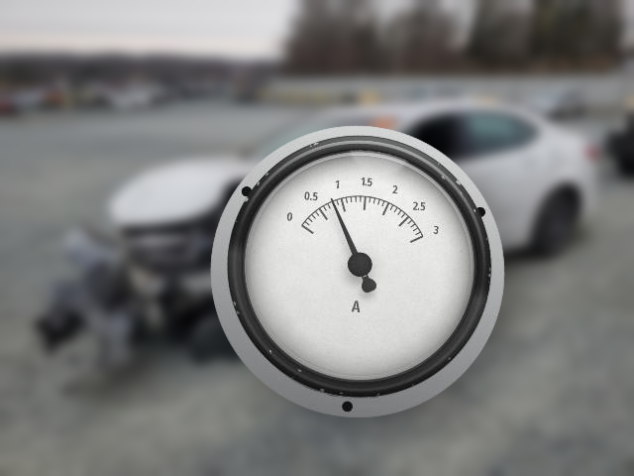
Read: 0.8; A
